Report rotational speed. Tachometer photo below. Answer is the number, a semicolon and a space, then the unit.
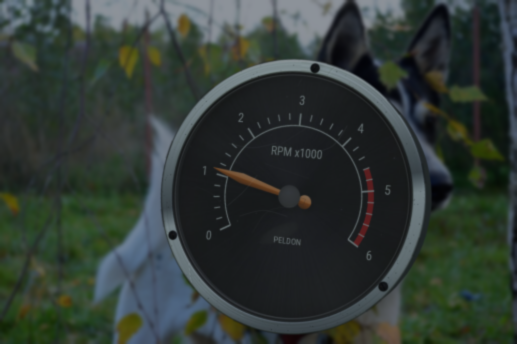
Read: 1100; rpm
